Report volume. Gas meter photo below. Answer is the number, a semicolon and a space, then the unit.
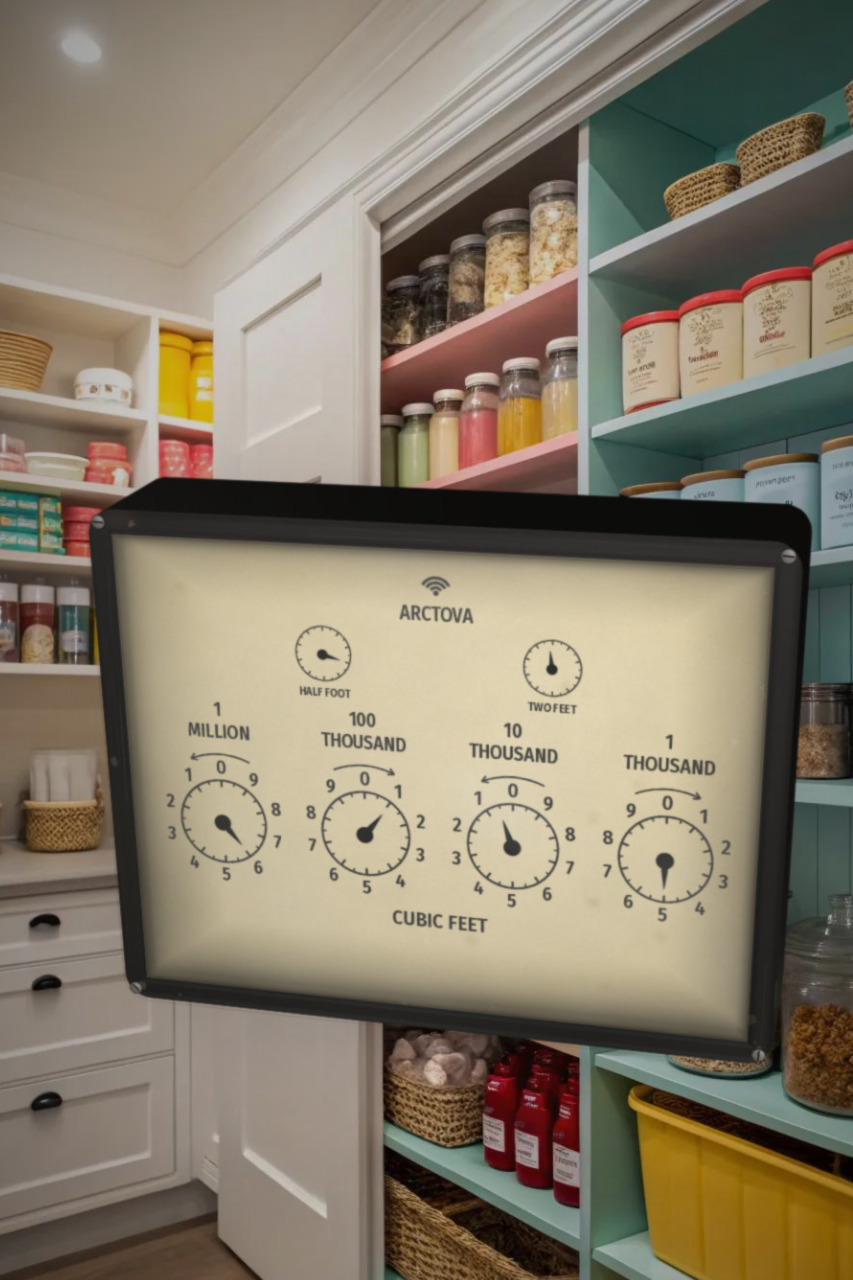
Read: 610500; ft³
